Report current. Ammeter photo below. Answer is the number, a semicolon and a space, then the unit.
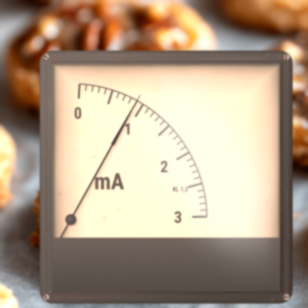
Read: 0.9; mA
